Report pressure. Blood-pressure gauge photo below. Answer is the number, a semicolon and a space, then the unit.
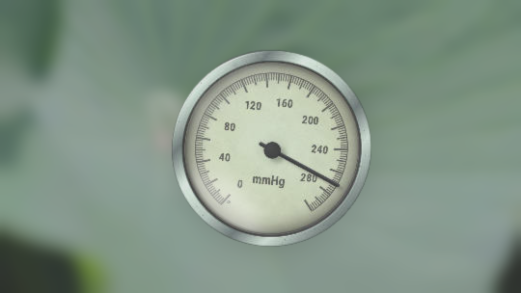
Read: 270; mmHg
